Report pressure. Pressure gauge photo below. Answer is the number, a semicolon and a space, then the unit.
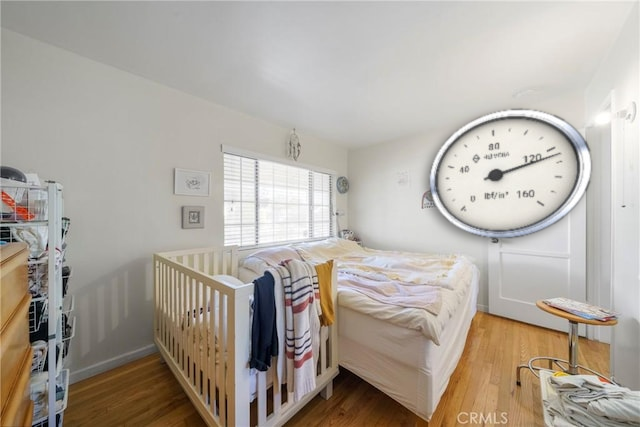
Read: 125; psi
